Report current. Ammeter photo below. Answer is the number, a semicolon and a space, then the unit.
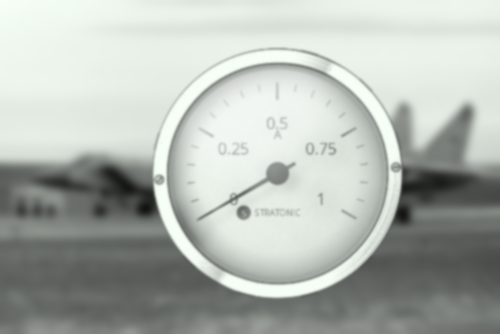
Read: 0; A
